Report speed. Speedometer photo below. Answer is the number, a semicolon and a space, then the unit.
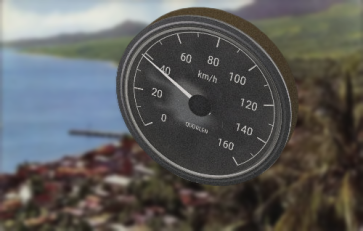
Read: 40; km/h
